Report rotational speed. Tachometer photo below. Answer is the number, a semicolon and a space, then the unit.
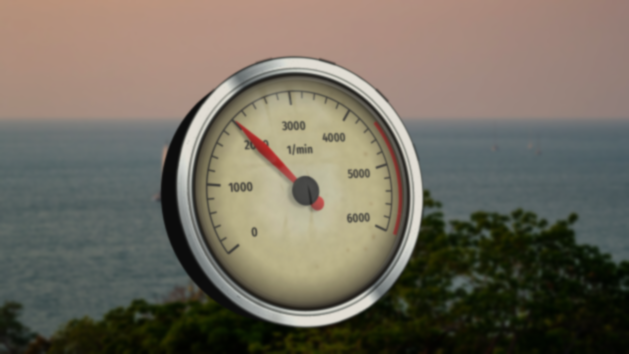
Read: 2000; rpm
